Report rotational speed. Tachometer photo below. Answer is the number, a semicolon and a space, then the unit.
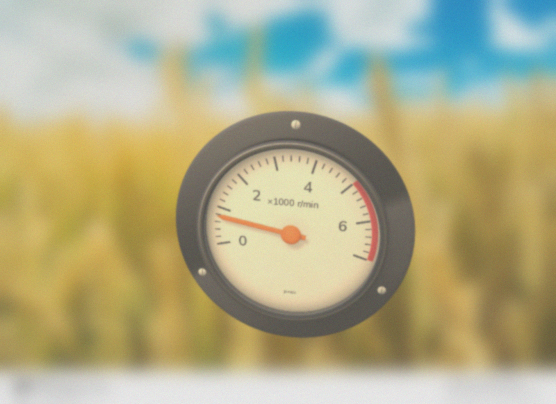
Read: 800; rpm
